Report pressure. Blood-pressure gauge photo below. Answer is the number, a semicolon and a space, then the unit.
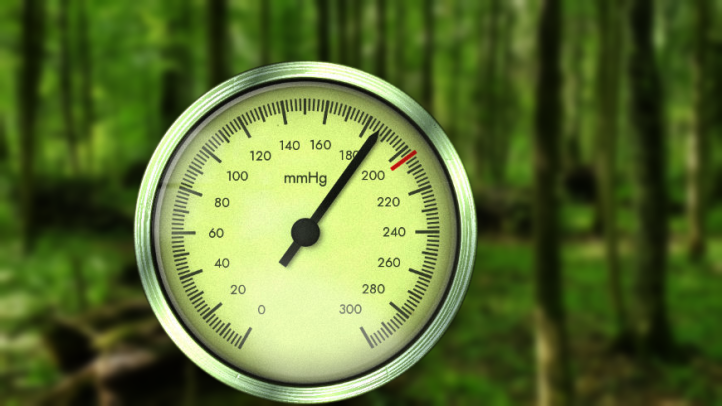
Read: 186; mmHg
